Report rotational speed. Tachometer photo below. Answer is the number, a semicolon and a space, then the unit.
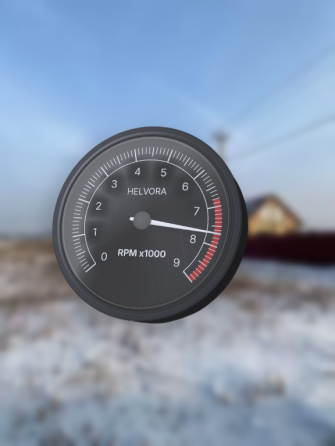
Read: 7700; rpm
